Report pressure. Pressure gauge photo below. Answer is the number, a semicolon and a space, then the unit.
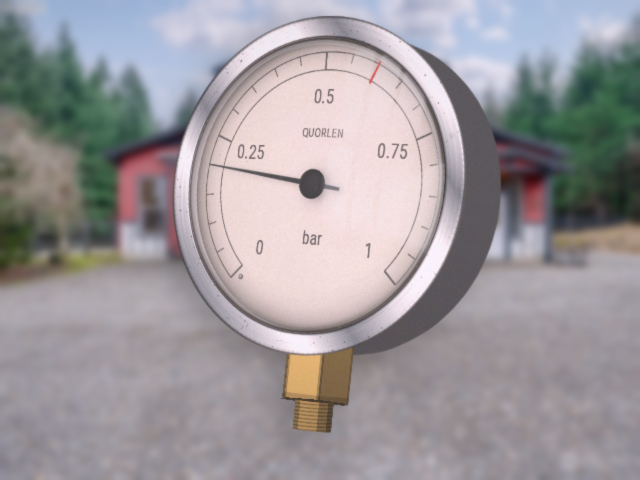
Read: 0.2; bar
